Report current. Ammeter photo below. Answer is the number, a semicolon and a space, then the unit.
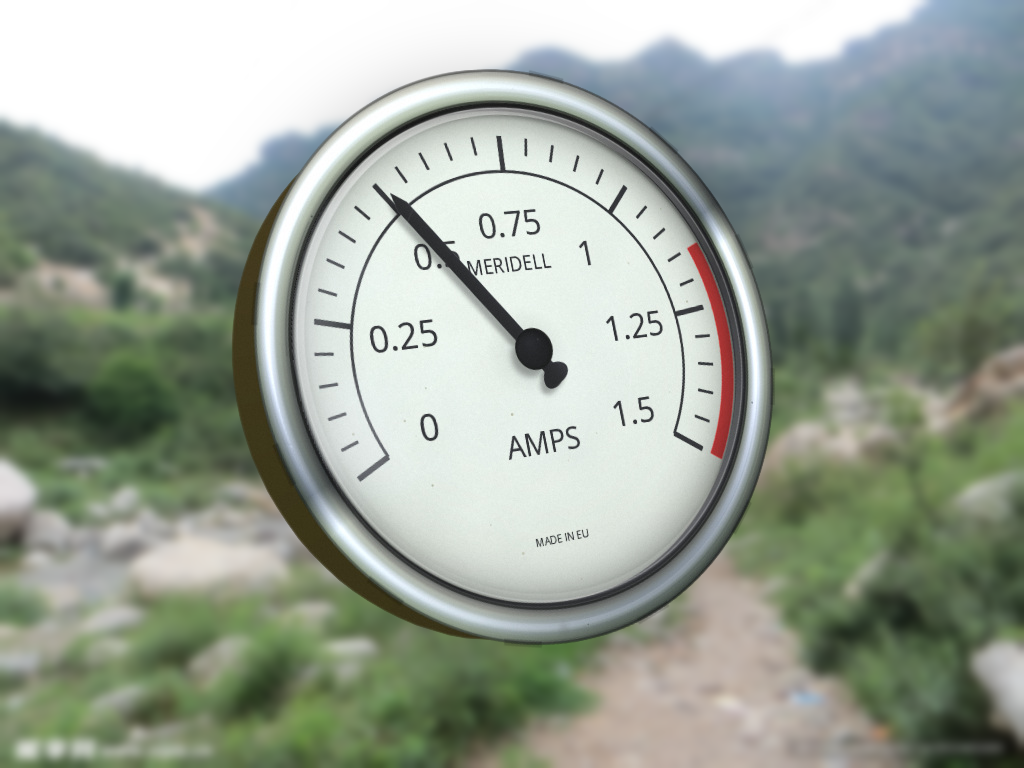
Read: 0.5; A
